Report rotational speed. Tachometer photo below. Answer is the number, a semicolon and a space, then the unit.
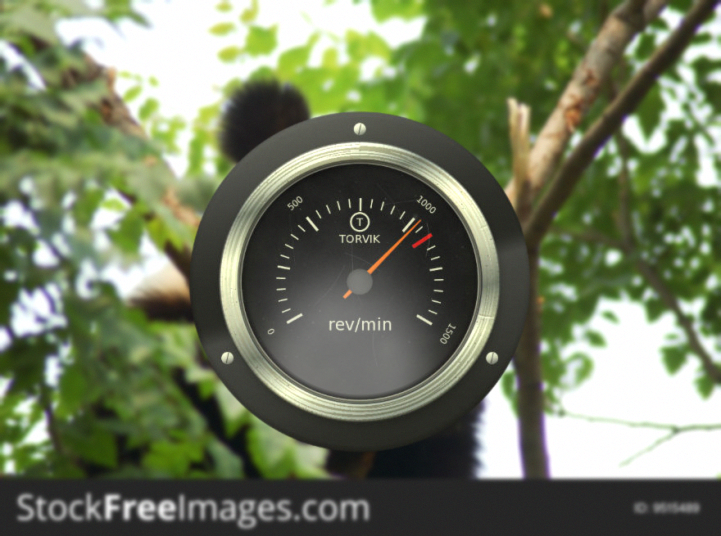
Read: 1025; rpm
